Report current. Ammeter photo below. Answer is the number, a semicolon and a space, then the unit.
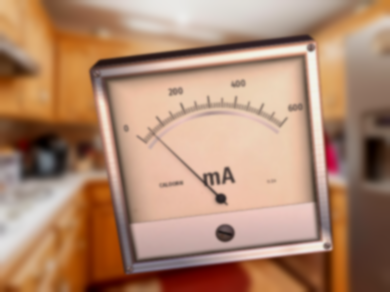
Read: 50; mA
